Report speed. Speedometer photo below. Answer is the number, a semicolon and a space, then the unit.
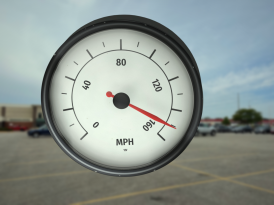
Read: 150; mph
